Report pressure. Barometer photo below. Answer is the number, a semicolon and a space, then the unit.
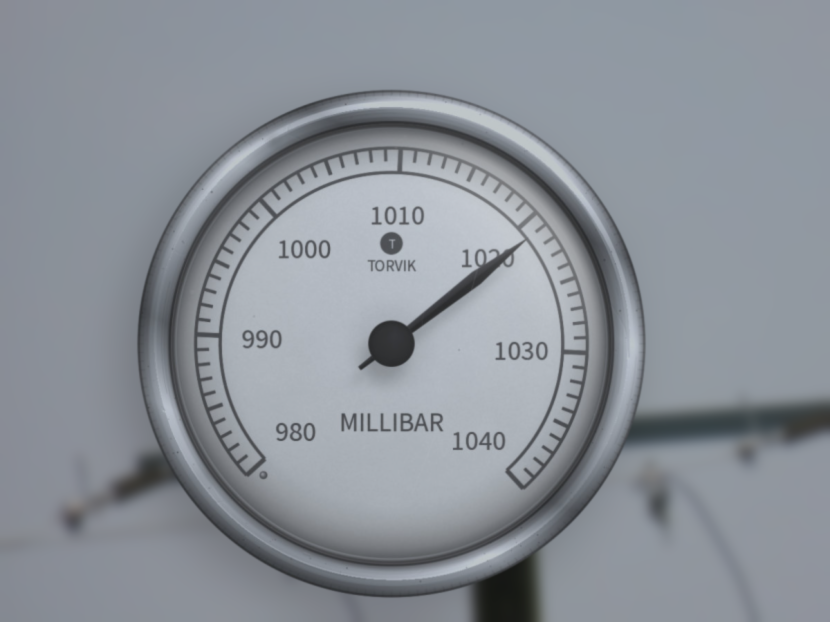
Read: 1021; mbar
